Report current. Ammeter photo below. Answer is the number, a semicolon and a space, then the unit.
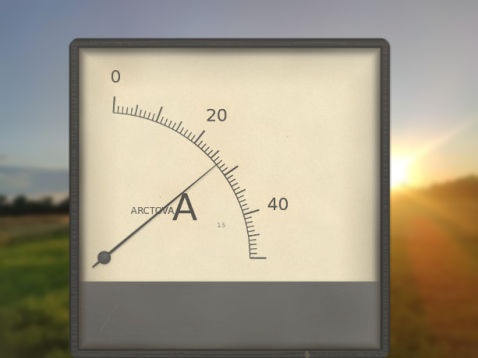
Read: 27; A
